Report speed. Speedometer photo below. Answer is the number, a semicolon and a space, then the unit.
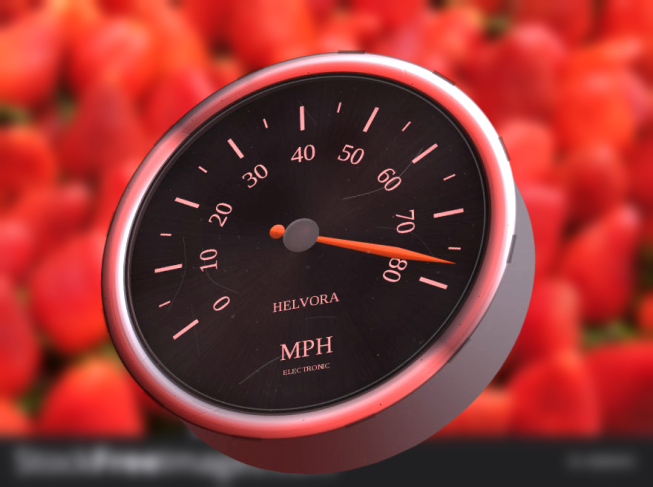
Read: 77.5; mph
